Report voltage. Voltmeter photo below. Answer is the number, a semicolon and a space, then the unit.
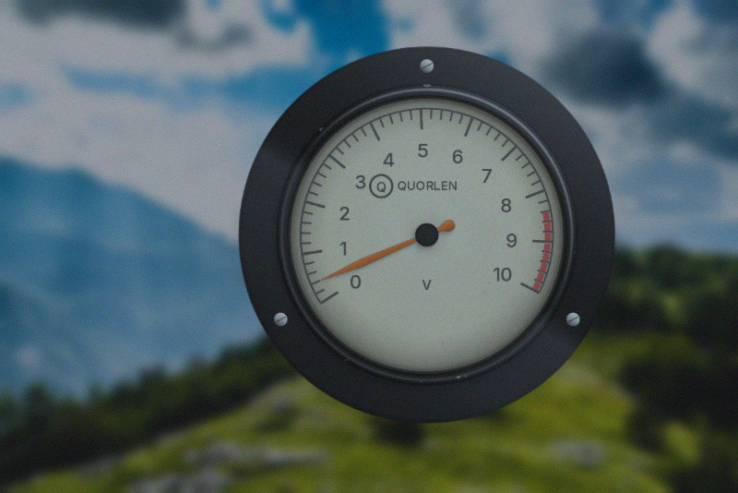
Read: 0.4; V
